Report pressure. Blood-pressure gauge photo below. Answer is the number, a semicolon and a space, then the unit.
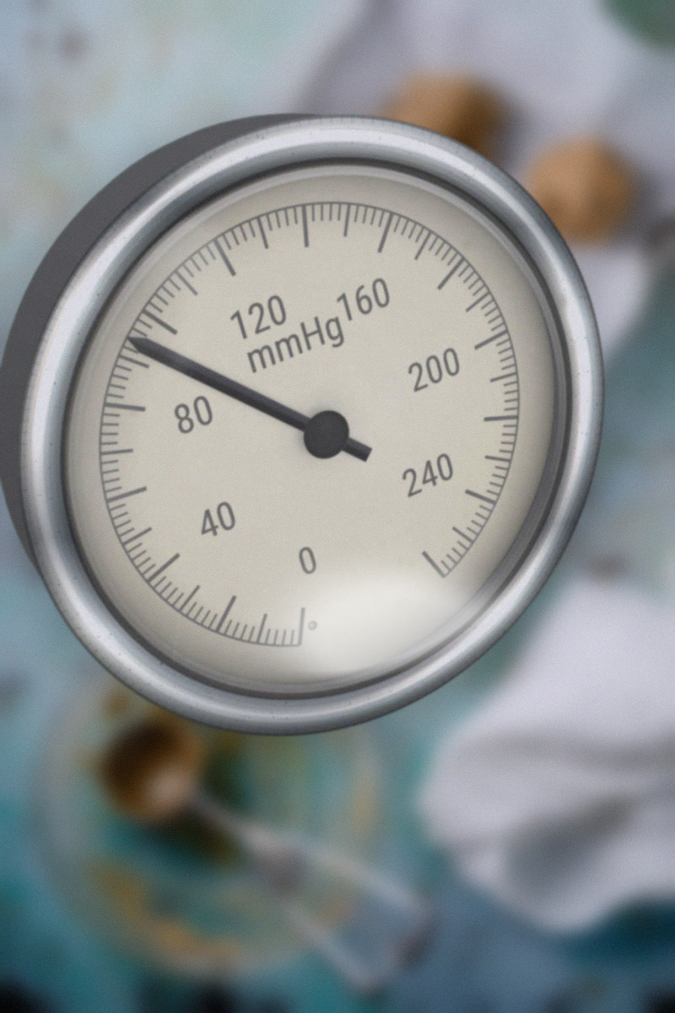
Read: 94; mmHg
